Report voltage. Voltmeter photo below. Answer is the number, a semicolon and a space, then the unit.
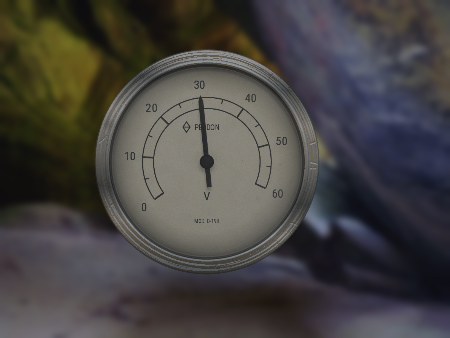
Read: 30; V
